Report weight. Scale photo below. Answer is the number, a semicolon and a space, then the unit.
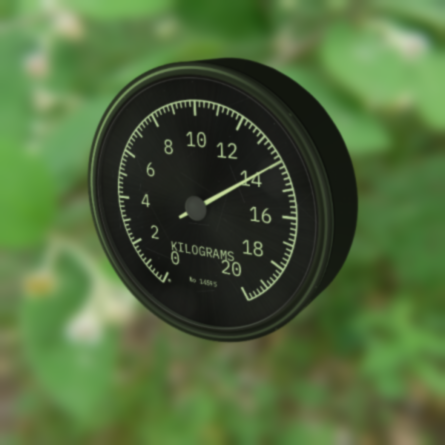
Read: 14; kg
